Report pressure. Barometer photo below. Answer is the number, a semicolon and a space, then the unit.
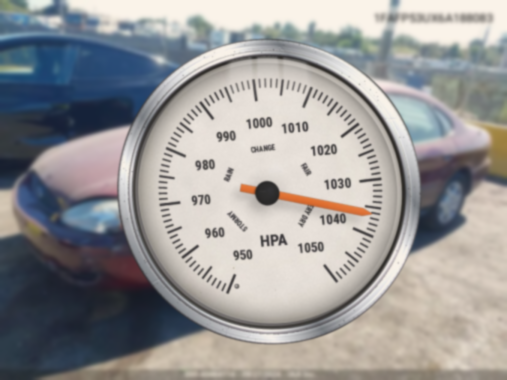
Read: 1036; hPa
